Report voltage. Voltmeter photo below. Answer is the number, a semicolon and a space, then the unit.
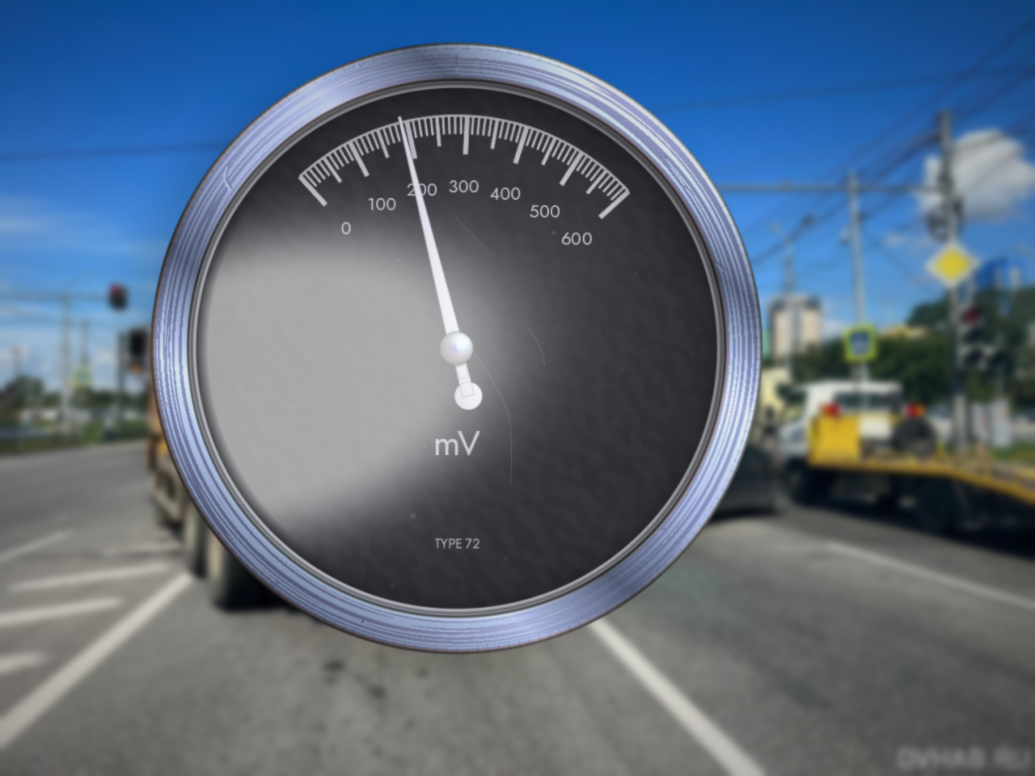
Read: 190; mV
